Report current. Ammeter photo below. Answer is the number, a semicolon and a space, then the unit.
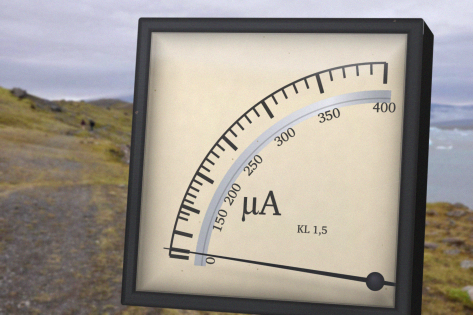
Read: 50; µA
